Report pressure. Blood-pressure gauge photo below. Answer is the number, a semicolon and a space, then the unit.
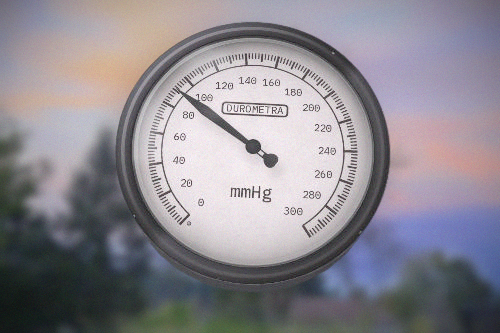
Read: 90; mmHg
